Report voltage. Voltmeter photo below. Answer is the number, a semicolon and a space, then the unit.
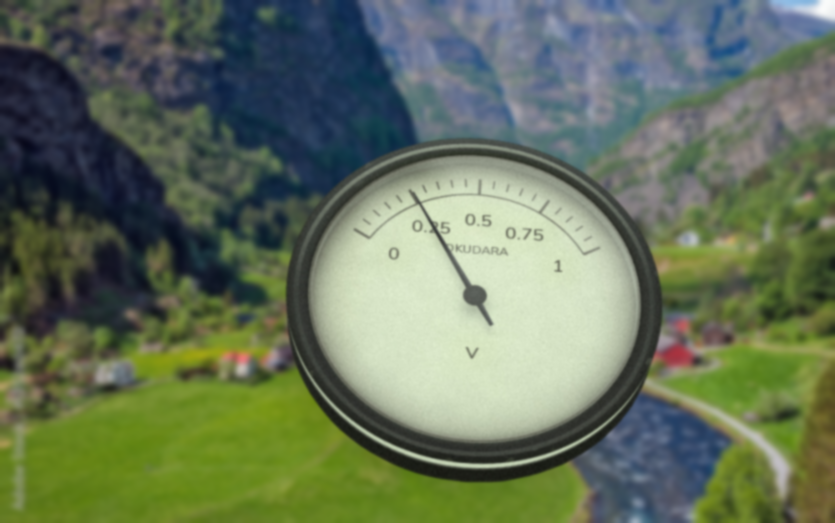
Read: 0.25; V
